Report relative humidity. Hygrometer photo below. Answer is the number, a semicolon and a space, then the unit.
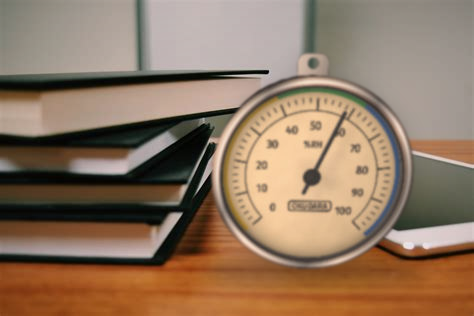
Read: 58; %
